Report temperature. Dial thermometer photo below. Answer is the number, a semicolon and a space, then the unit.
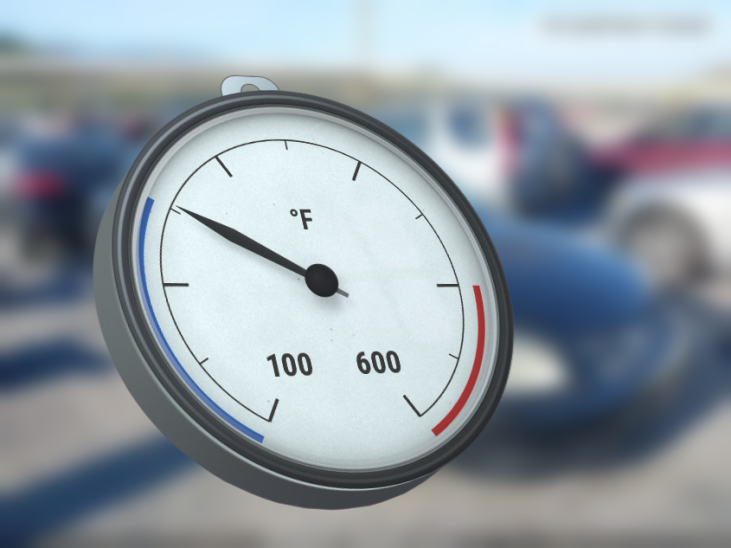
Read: 250; °F
